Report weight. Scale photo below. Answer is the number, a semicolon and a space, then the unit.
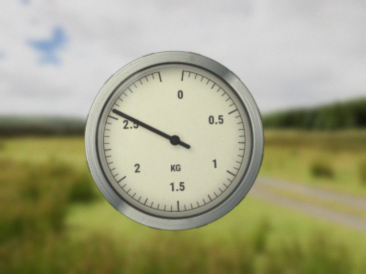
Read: 2.55; kg
